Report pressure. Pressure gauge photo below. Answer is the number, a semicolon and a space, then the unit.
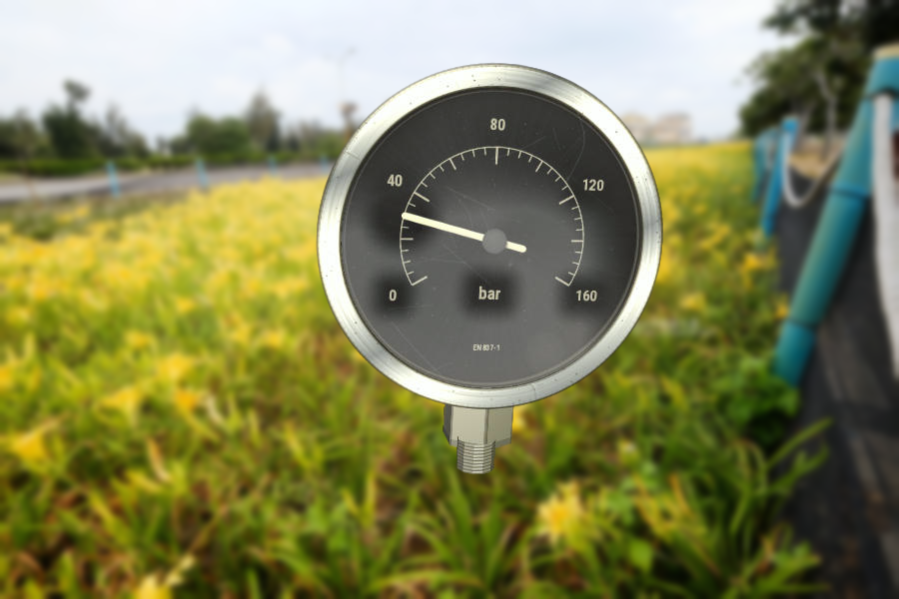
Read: 30; bar
